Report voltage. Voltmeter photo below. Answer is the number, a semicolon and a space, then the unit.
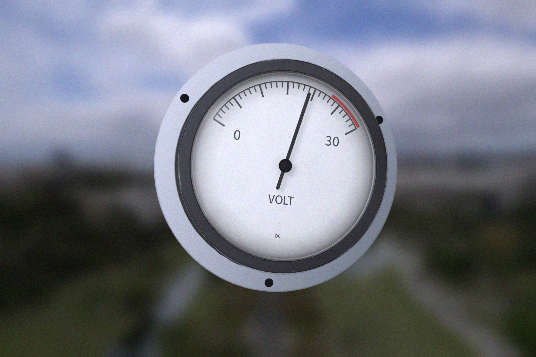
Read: 19; V
